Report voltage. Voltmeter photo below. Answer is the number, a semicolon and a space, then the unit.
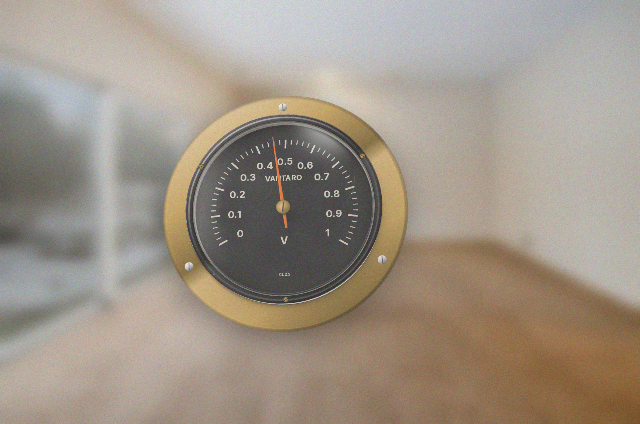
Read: 0.46; V
